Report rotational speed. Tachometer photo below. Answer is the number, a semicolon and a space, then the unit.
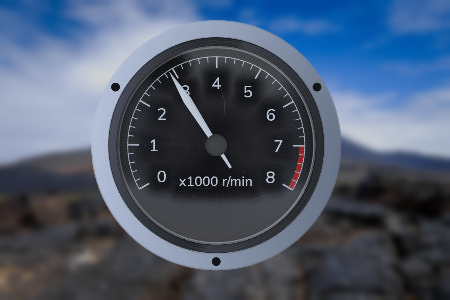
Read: 2900; rpm
